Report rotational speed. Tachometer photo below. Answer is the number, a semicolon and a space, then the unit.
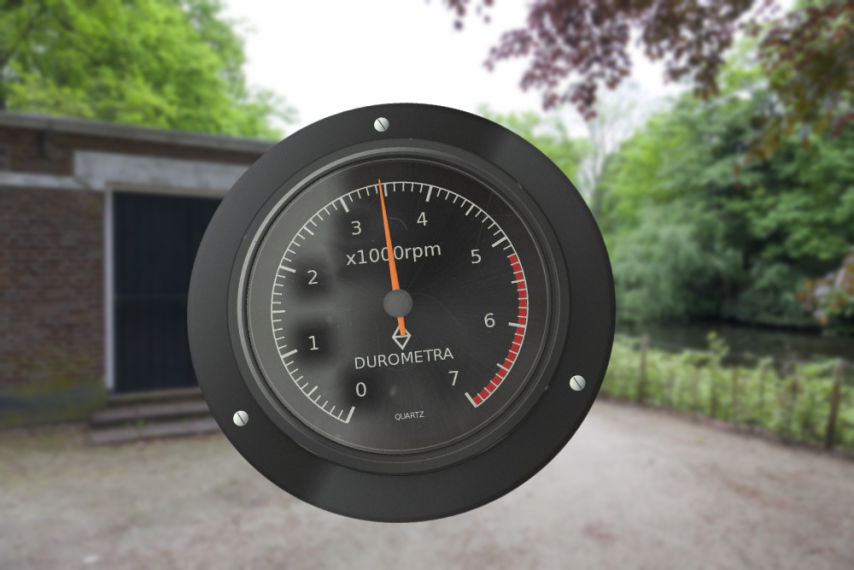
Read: 3450; rpm
